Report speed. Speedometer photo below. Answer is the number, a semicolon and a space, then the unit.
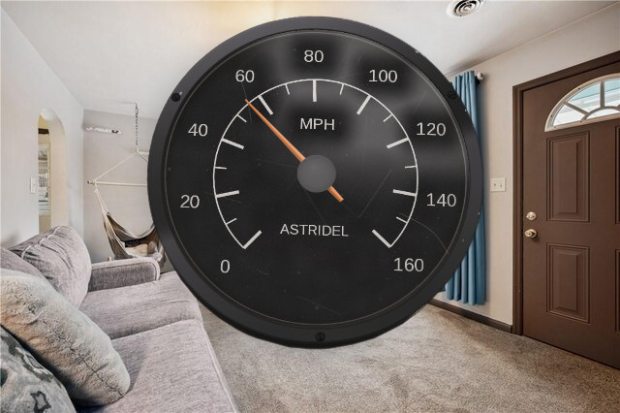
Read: 55; mph
